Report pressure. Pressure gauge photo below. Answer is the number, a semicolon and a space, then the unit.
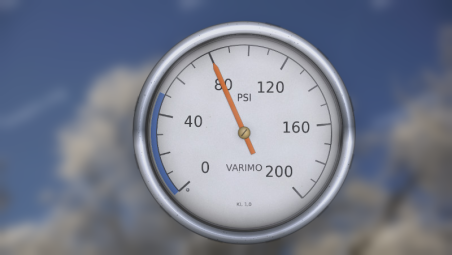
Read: 80; psi
